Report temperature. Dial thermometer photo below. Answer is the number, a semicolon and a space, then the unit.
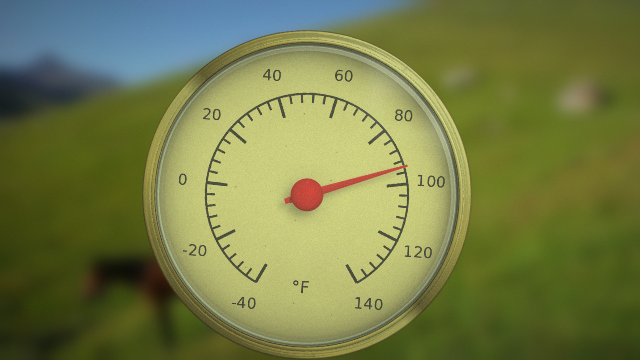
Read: 94; °F
